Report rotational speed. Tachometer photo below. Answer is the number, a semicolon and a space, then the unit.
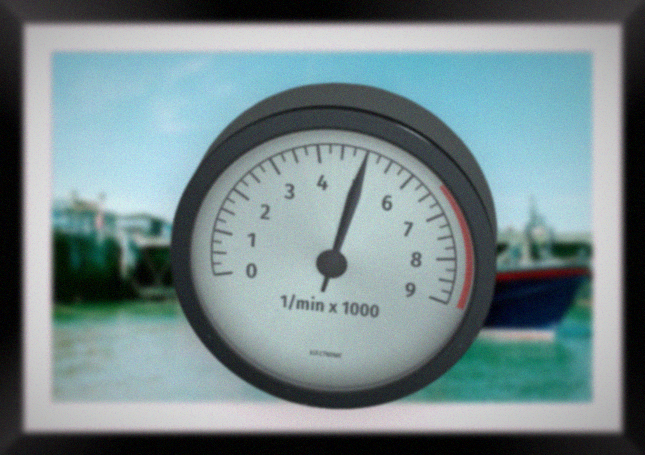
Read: 5000; rpm
